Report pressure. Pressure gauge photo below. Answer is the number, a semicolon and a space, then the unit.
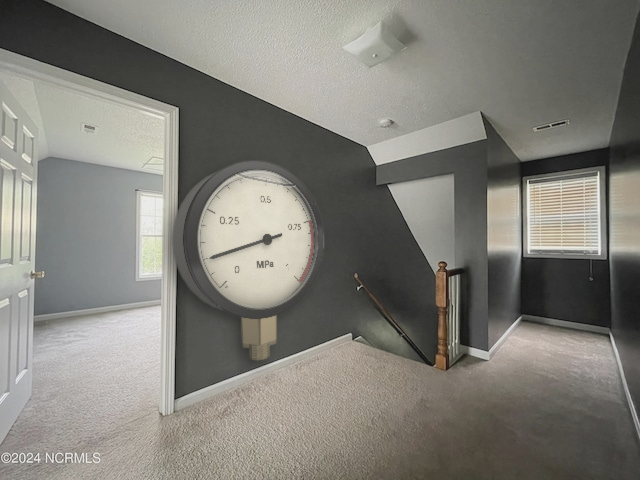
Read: 0.1; MPa
